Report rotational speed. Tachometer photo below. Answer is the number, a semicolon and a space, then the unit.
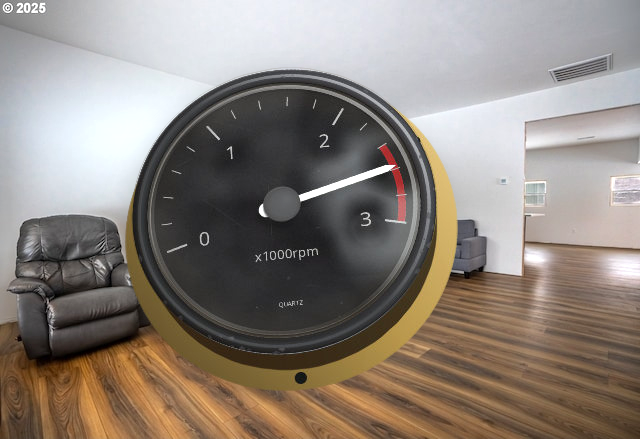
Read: 2600; rpm
